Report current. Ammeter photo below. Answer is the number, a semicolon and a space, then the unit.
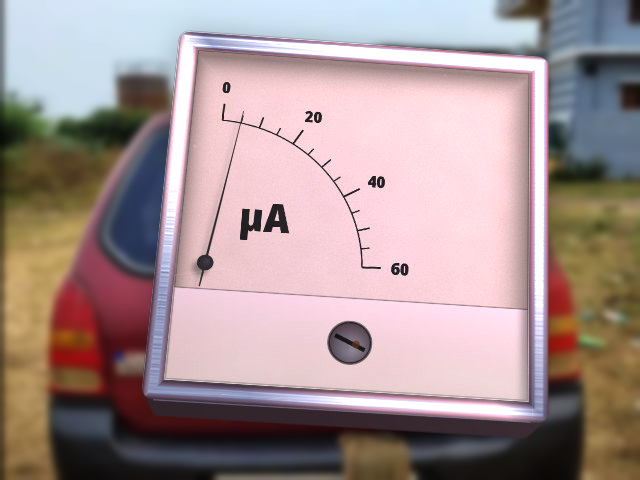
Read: 5; µA
